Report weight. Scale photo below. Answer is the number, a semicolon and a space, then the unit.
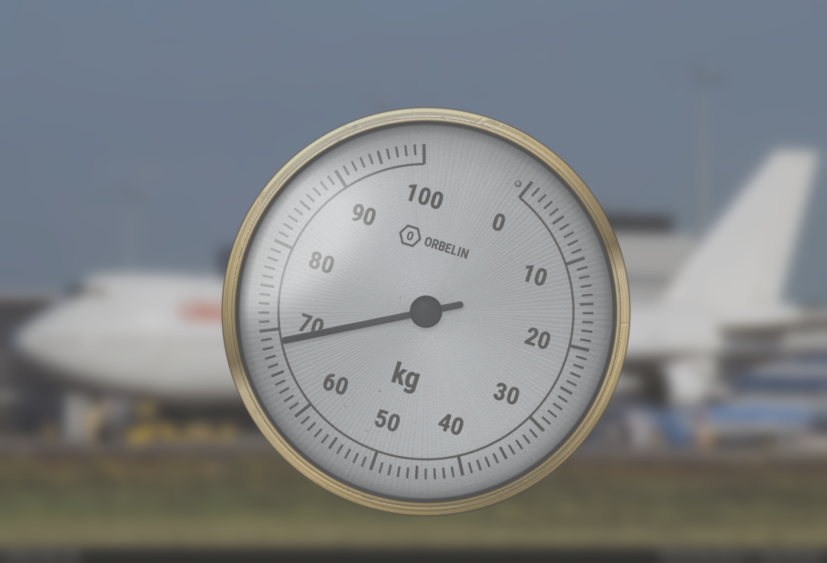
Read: 68.5; kg
